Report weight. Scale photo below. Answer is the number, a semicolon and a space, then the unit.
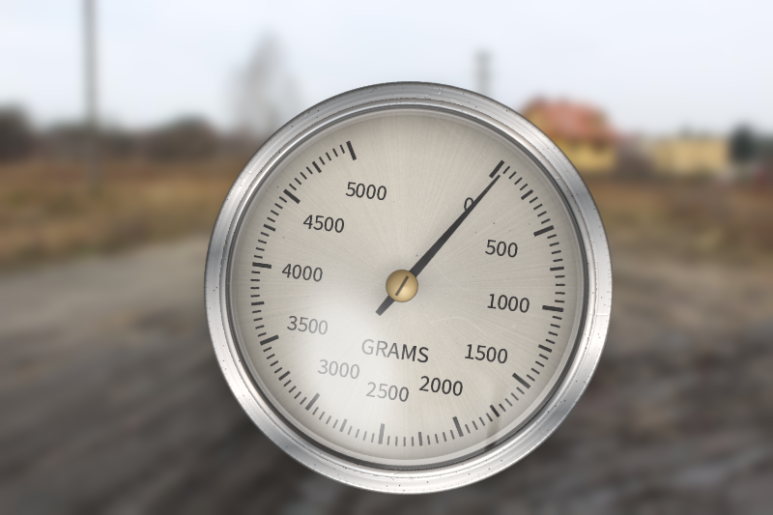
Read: 50; g
